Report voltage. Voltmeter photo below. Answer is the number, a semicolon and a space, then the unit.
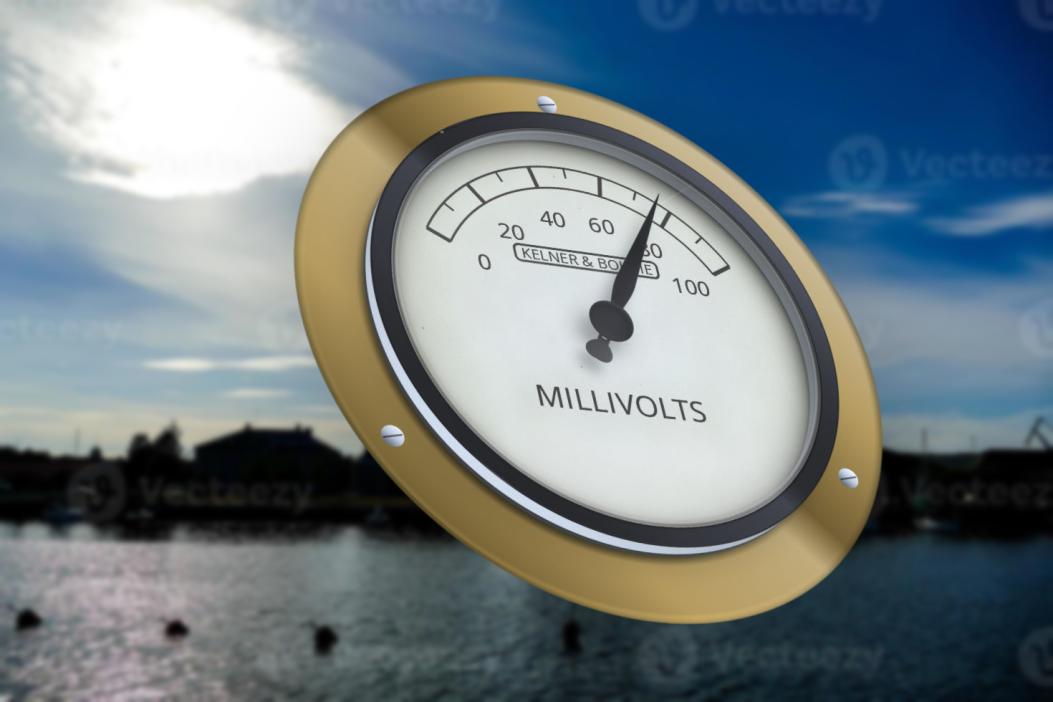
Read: 75; mV
